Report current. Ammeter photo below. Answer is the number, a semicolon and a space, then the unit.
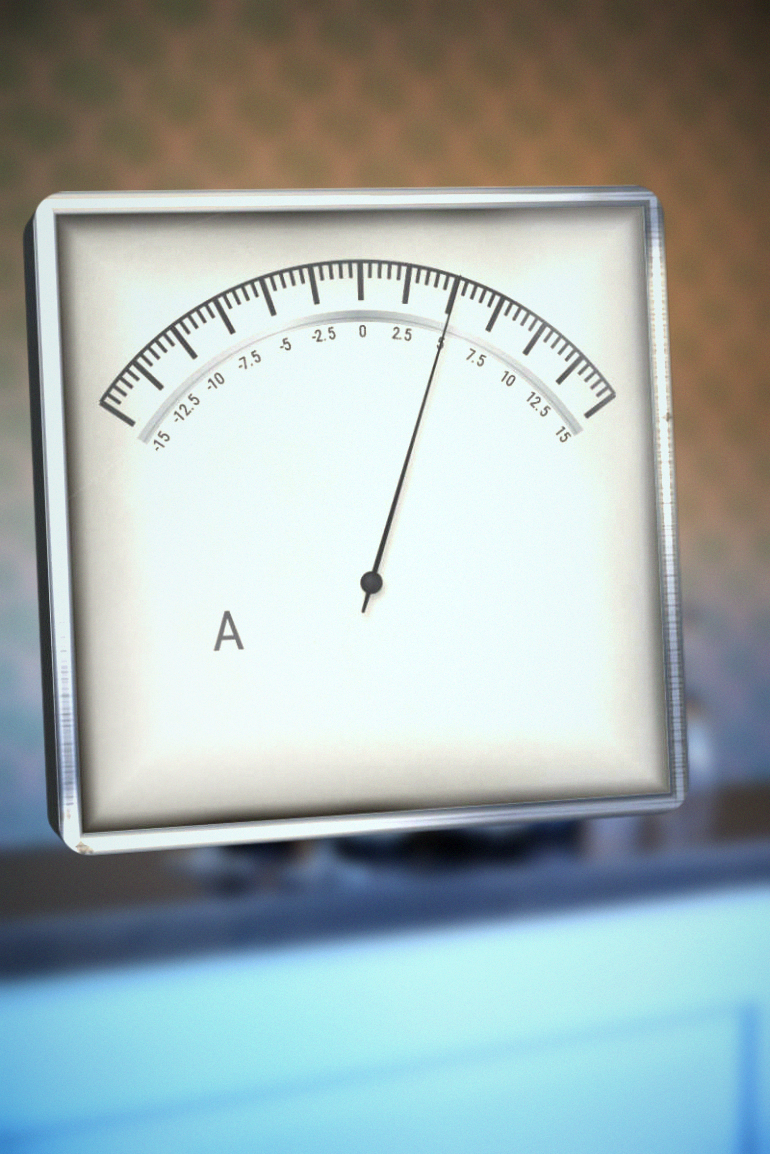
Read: 5; A
